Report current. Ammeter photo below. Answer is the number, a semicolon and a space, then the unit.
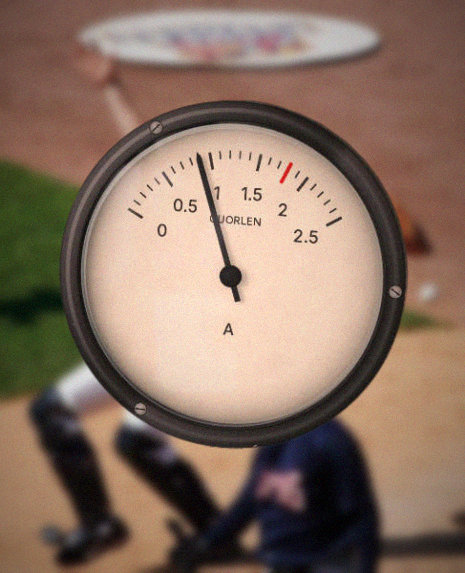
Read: 0.9; A
